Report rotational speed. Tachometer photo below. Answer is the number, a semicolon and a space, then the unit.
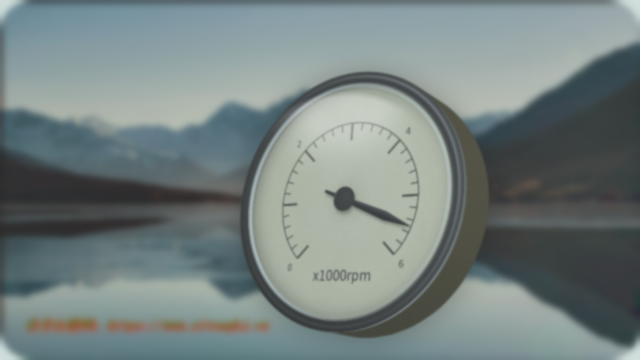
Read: 5500; rpm
